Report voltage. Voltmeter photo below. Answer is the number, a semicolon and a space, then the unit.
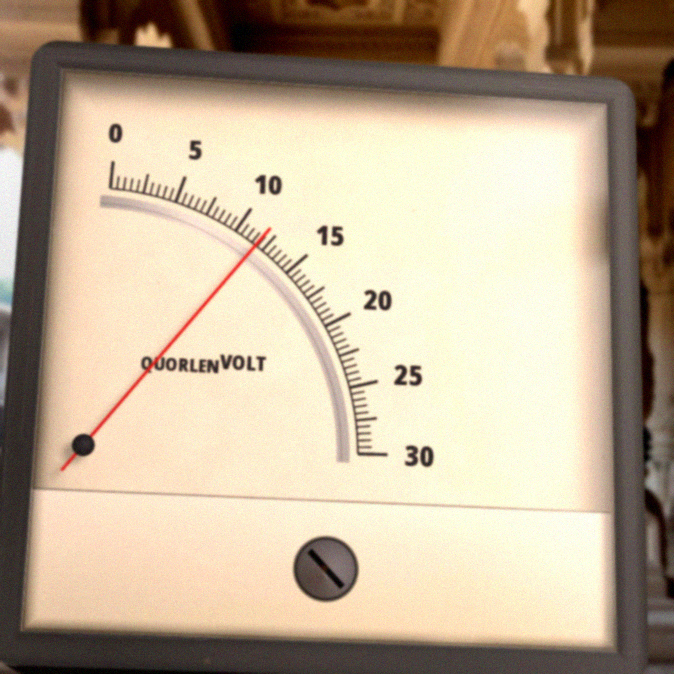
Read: 12; V
